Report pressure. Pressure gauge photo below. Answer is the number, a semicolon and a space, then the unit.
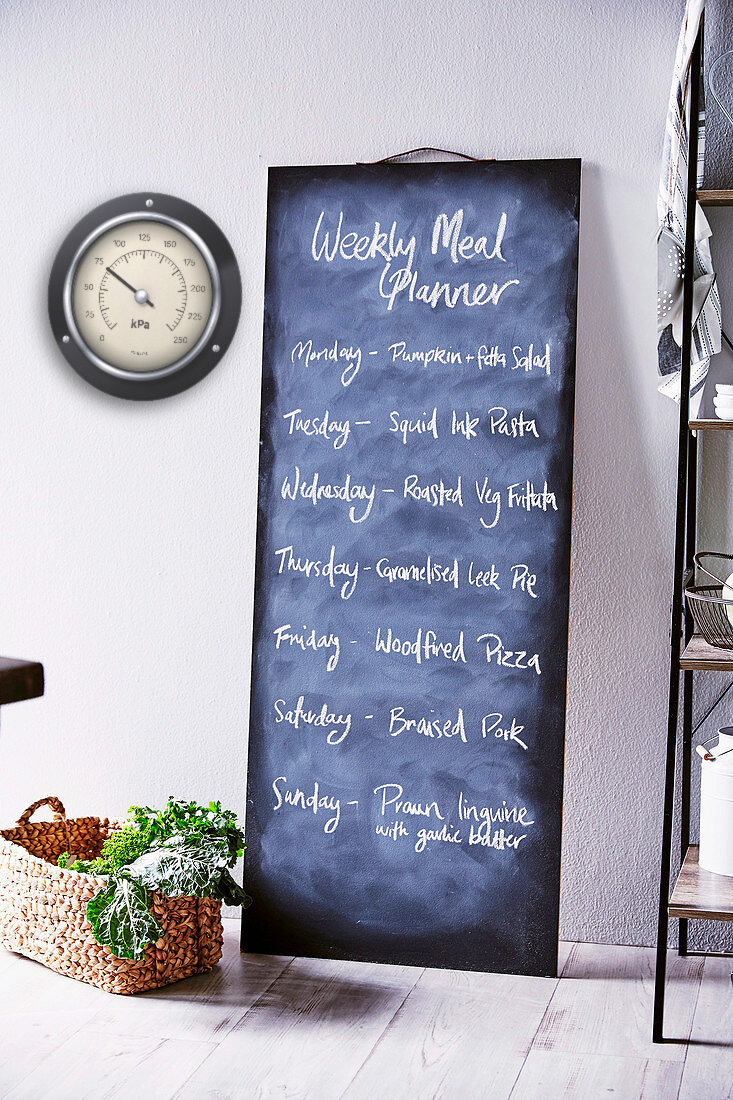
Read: 75; kPa
